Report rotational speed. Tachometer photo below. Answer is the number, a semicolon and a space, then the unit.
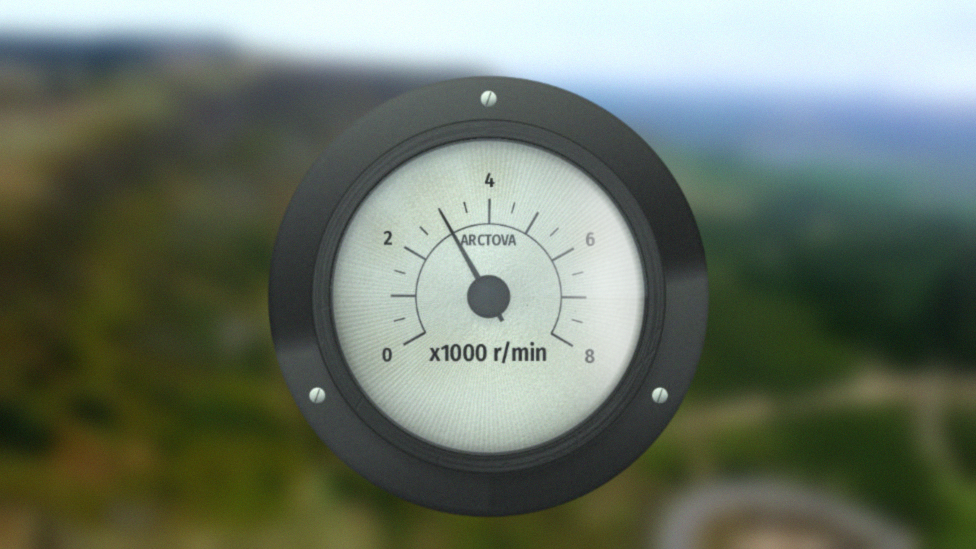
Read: 3000; rpm
